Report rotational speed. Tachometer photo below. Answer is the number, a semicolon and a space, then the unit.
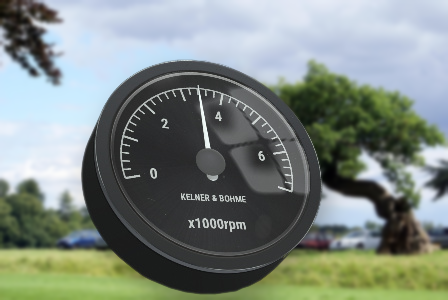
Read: 3400; rpm
